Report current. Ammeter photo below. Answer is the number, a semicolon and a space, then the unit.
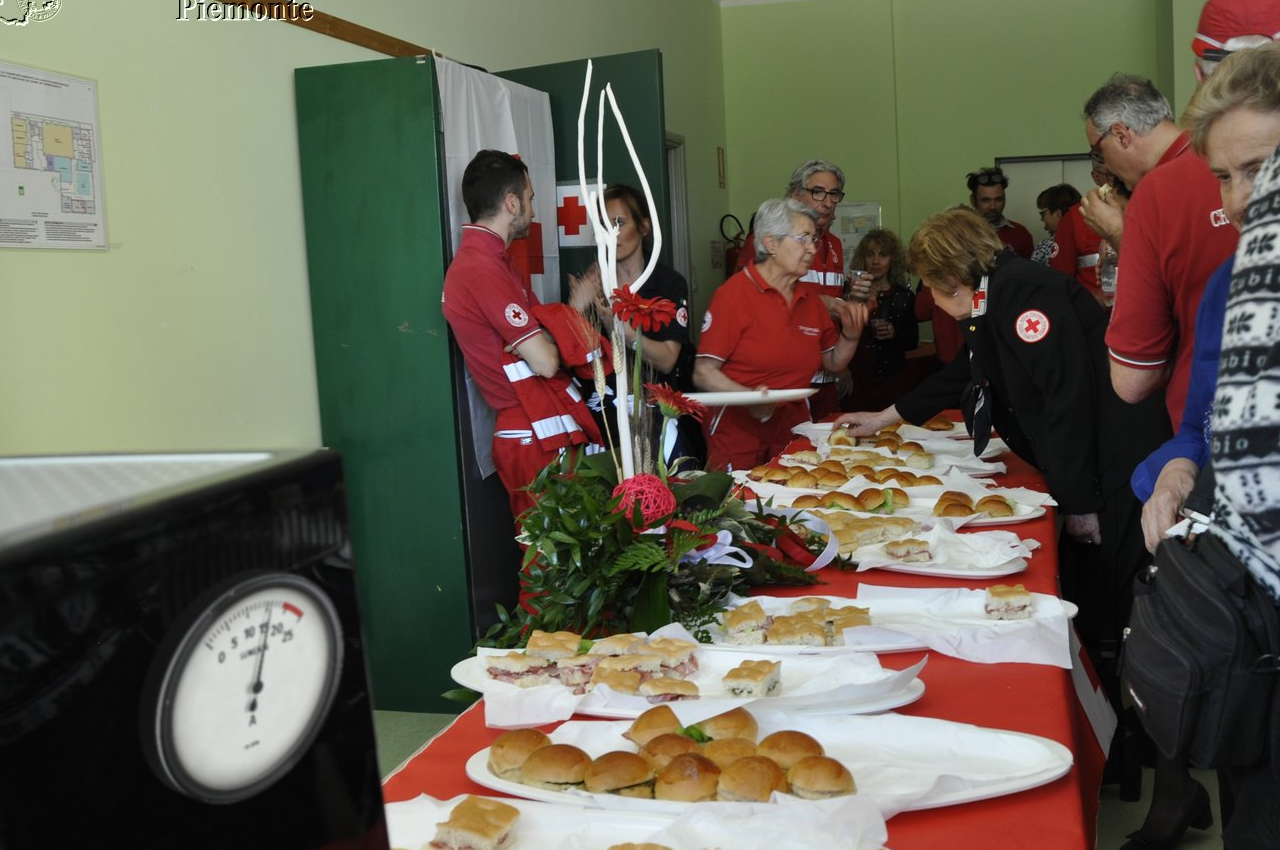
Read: 15; A
